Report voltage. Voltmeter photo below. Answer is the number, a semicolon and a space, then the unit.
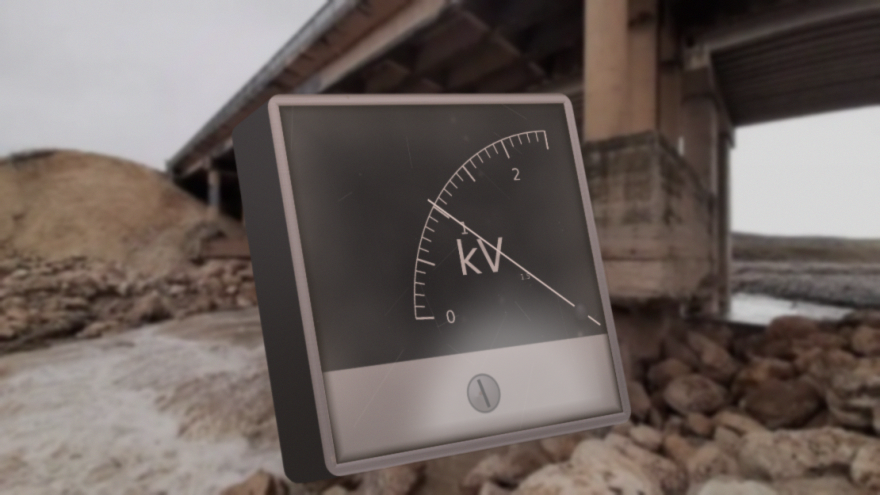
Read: 1; kV
